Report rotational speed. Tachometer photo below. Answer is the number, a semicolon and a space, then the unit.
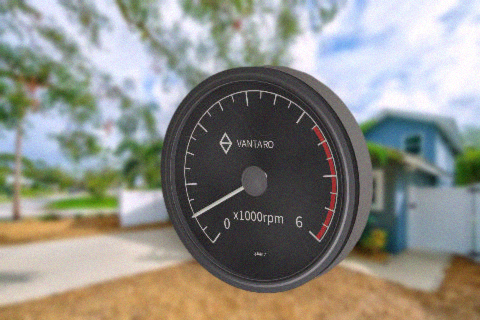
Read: 500; rpm
